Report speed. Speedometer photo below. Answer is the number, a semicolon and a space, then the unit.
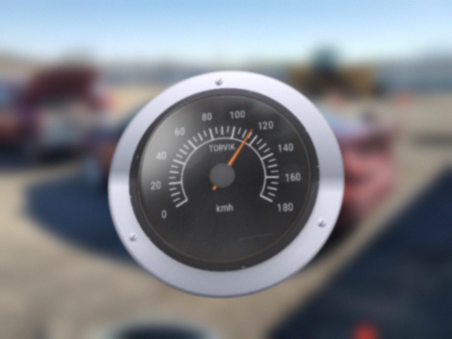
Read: 115; km/h
